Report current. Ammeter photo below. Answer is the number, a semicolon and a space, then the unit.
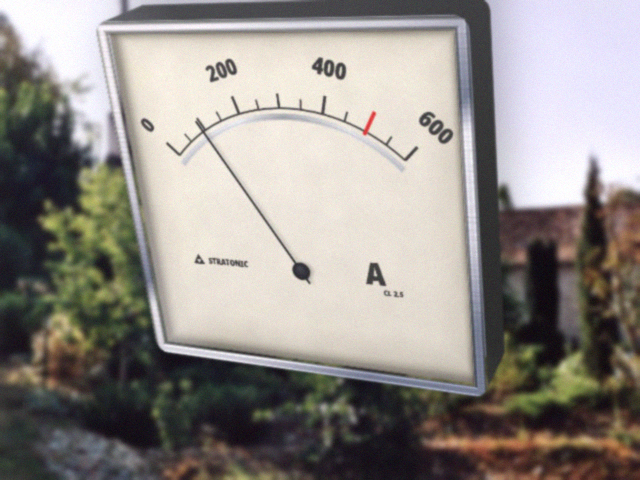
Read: 100; A
